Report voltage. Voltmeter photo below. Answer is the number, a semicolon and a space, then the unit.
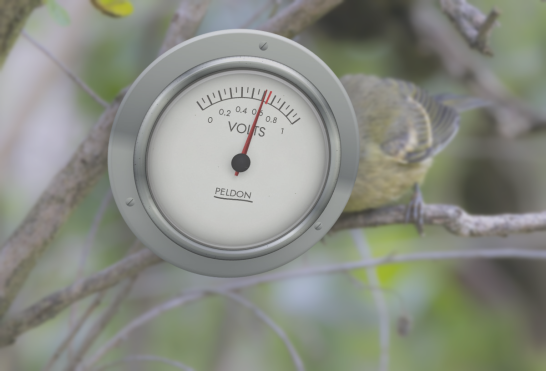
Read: 0.6; V
